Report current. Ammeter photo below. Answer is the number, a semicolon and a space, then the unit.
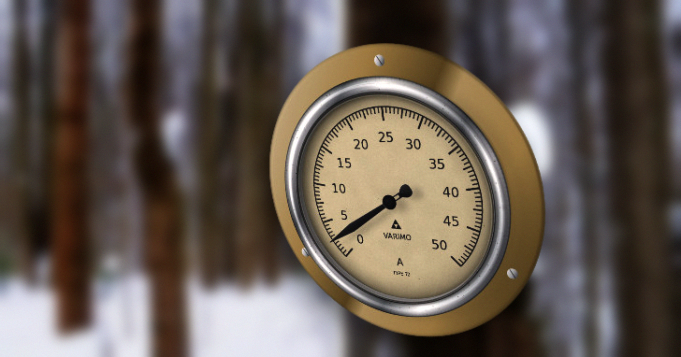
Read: 2.5; A
